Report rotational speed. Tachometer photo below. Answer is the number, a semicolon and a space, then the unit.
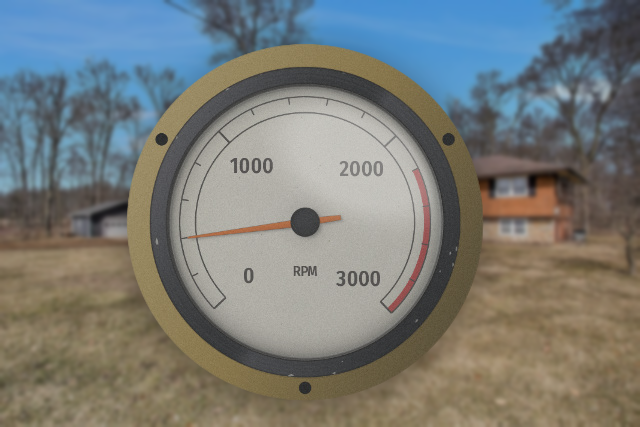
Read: 400; rpm
